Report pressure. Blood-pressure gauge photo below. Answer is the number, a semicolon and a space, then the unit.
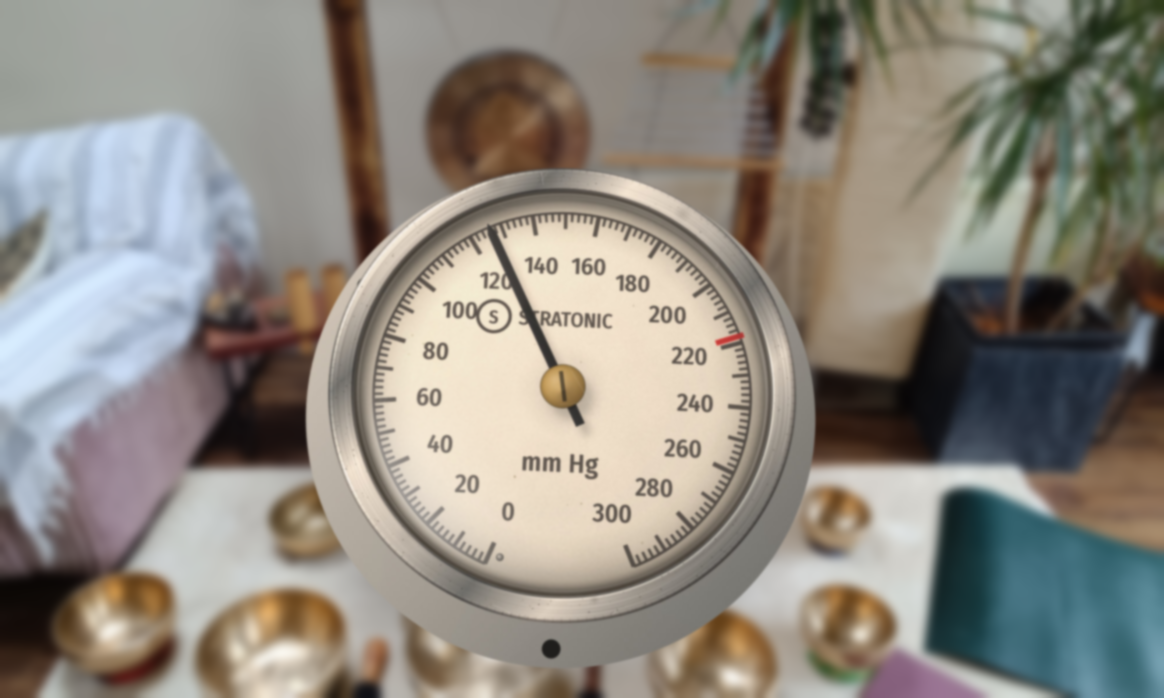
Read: 126; mmHg
